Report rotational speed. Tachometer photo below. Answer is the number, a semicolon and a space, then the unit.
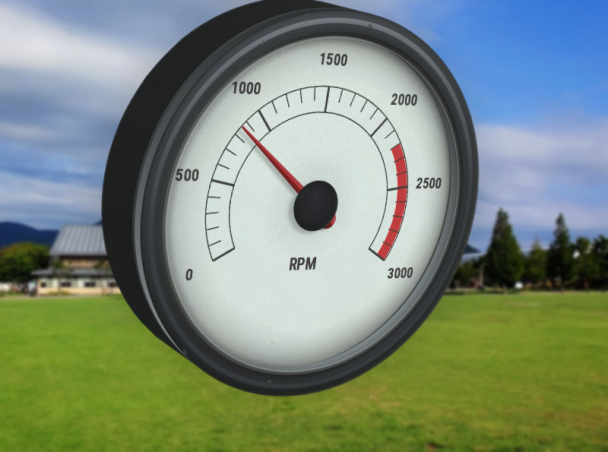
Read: 850; rpm
